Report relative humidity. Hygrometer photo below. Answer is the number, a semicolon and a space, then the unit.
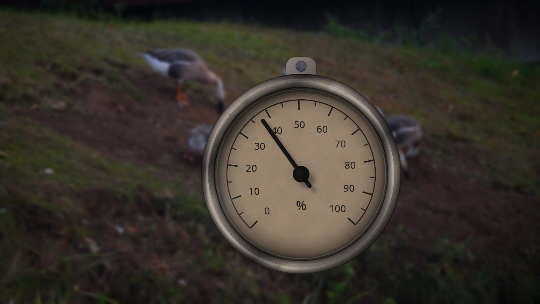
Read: 37.5; %
